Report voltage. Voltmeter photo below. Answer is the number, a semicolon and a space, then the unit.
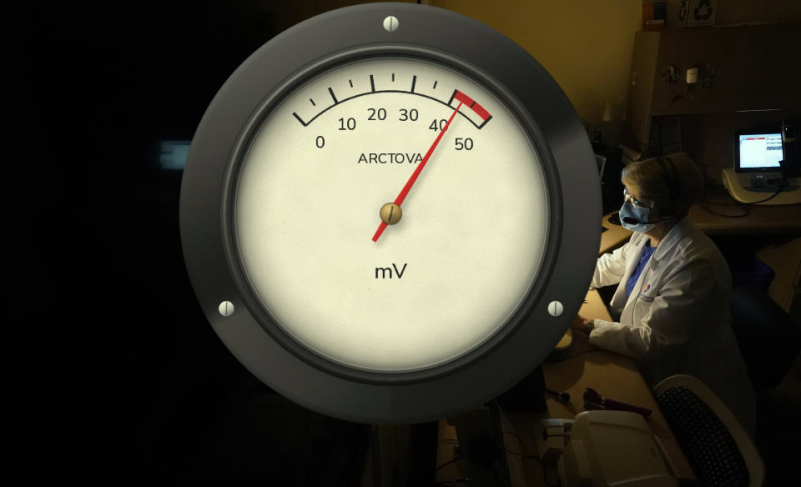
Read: 42.5; mV
